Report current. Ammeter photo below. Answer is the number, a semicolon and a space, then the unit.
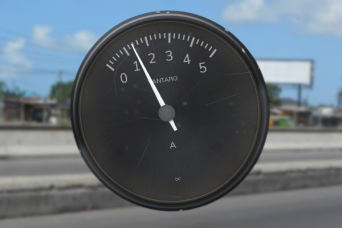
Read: 1.4; A
